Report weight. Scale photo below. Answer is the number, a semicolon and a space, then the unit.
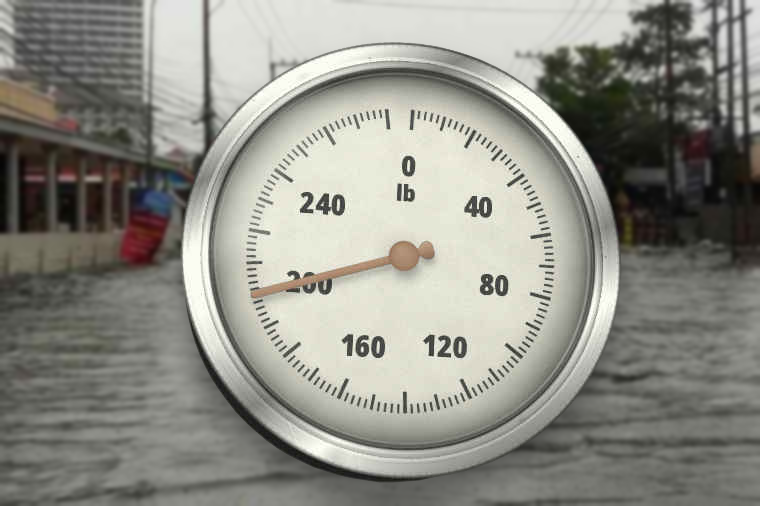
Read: 200; lb
